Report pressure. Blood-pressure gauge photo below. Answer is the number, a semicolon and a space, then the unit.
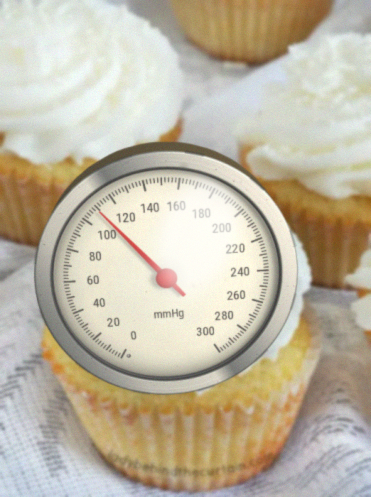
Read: 110; mmHg
